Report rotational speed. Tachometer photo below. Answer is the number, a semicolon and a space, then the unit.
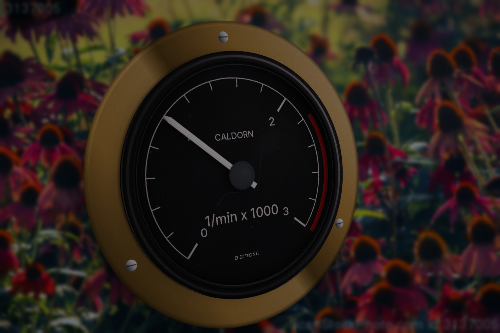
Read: 1000; rpm
